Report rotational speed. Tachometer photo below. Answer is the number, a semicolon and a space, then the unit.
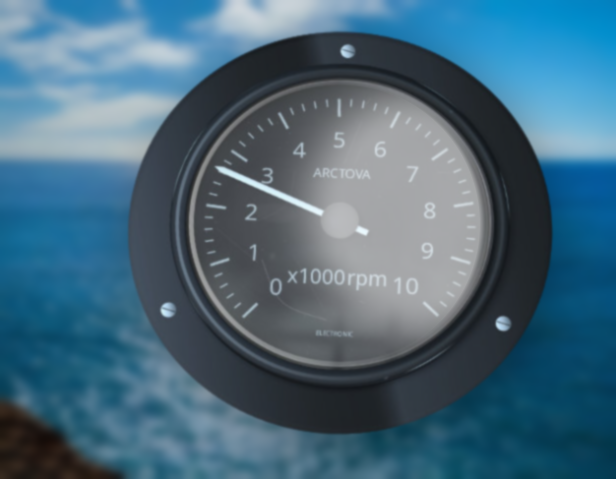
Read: 2600; rpm
